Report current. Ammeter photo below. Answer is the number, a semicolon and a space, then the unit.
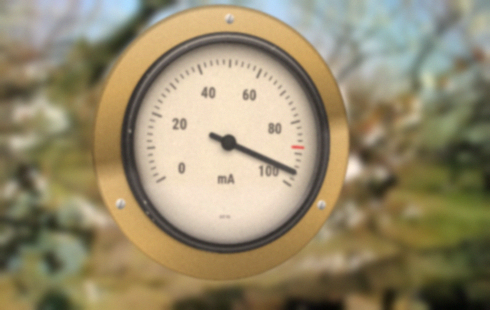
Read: 96; mA
